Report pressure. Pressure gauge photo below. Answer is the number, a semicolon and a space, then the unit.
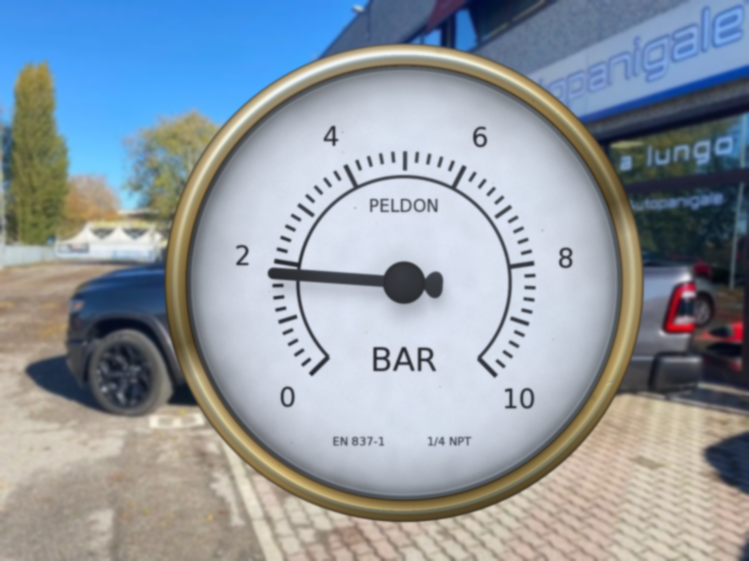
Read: 1.8; bar
